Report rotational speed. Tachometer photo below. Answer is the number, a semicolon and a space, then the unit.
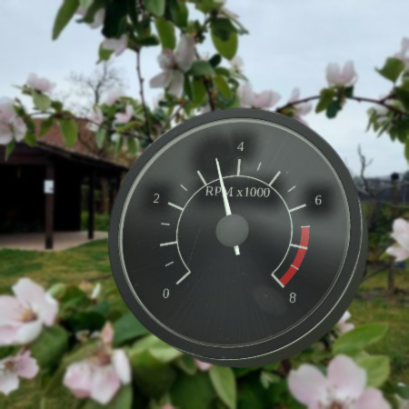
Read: 3500; rpm
